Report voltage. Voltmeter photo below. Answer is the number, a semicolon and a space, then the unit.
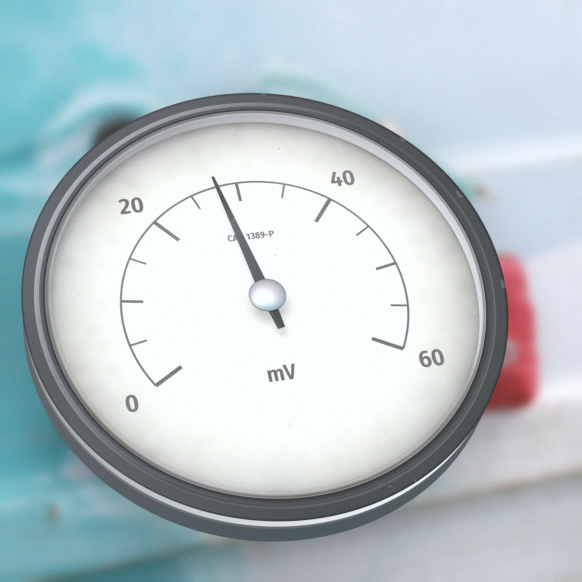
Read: 27.5; mV
